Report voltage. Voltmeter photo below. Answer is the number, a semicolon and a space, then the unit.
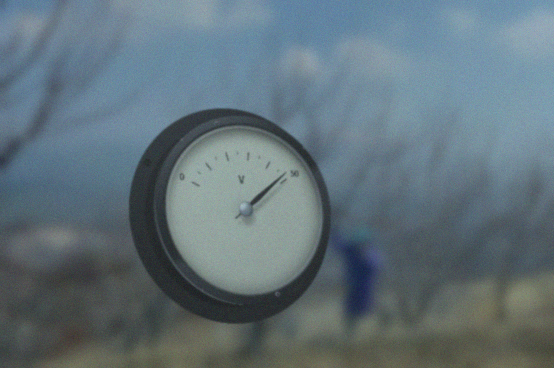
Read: 47.5; V
